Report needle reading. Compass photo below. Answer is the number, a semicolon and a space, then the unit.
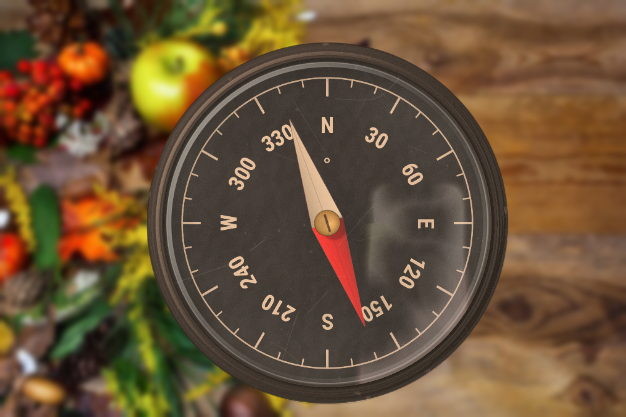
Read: 160; °
